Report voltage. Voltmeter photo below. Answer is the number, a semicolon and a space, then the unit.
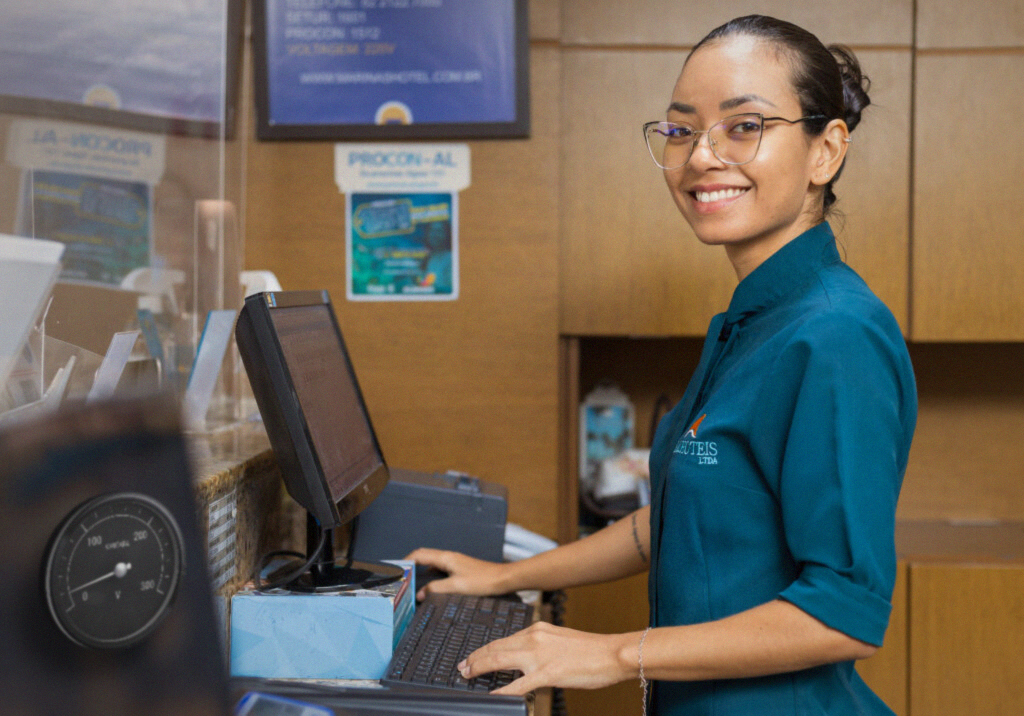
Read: 20; V
